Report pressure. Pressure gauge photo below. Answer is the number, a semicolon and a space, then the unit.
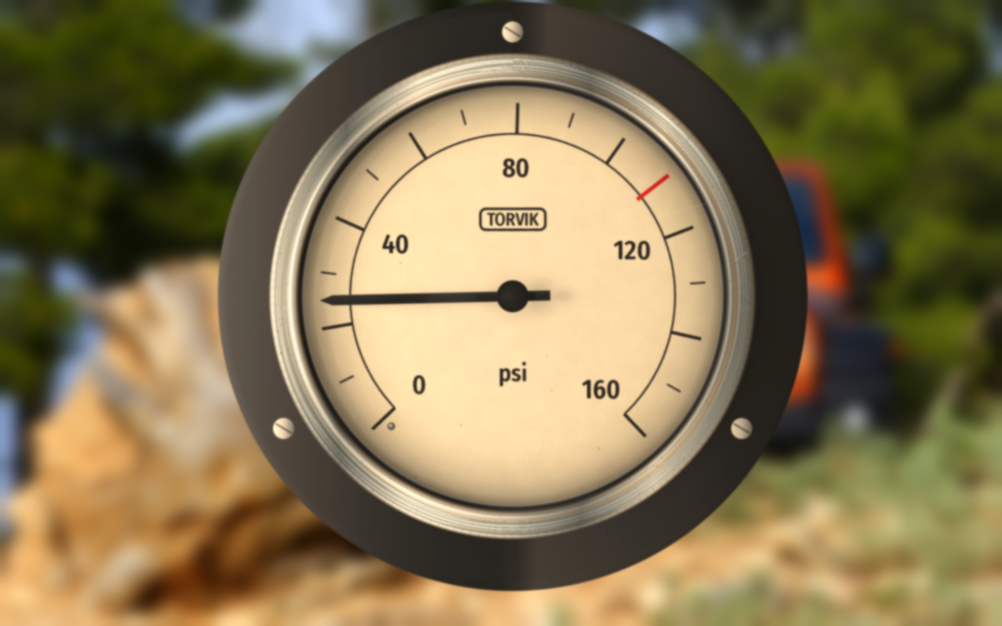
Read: 25; psi
